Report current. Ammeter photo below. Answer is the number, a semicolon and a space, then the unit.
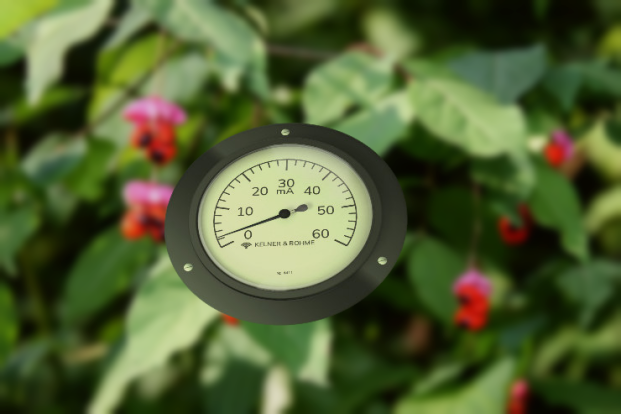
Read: 2; mA
